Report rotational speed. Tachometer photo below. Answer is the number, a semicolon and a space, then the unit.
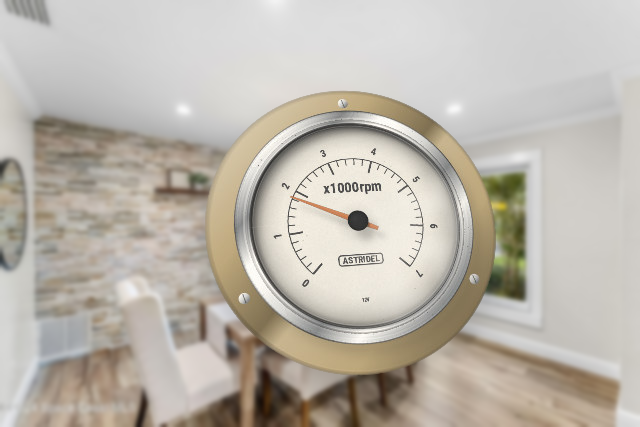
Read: 1800; rpm
